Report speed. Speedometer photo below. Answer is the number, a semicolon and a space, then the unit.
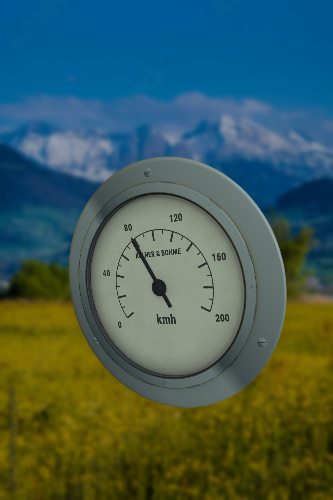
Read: 80; km/h
